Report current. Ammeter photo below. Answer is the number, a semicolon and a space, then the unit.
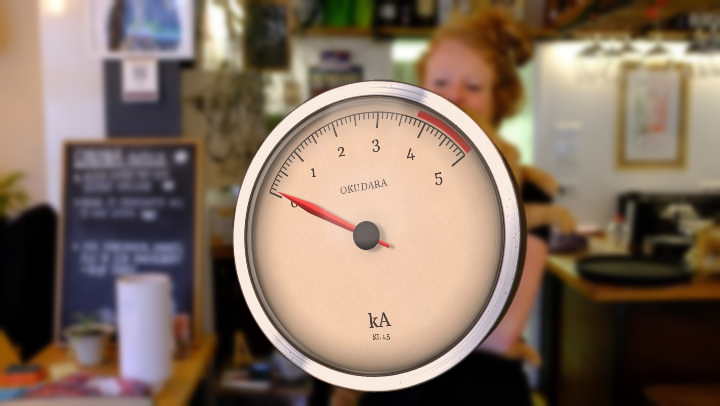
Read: 0.1; kA
